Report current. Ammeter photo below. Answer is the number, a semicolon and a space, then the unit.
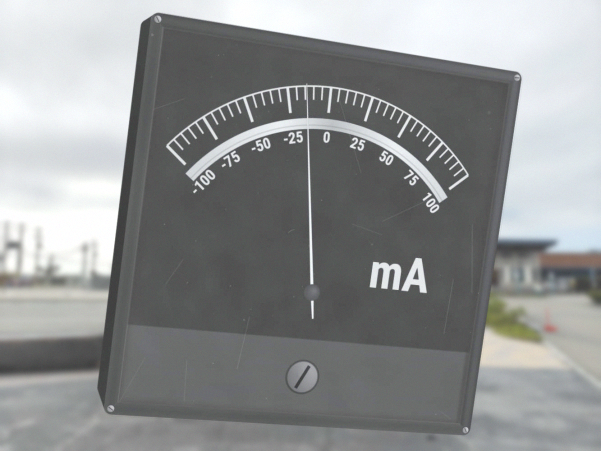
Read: -15; mA
